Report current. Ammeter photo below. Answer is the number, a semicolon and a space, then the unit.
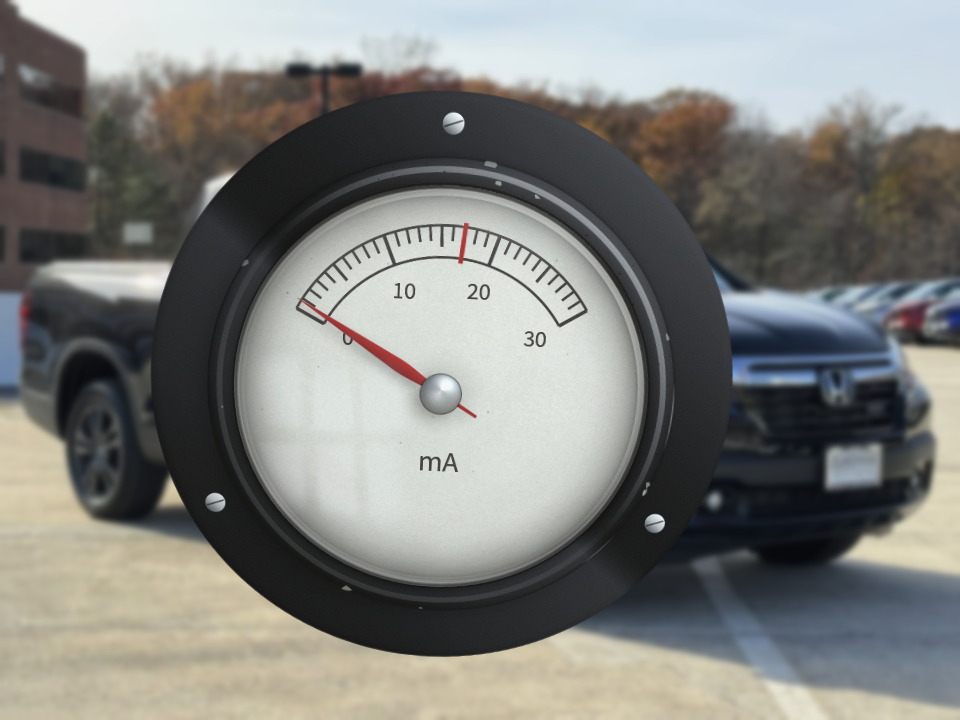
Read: 1; mA
